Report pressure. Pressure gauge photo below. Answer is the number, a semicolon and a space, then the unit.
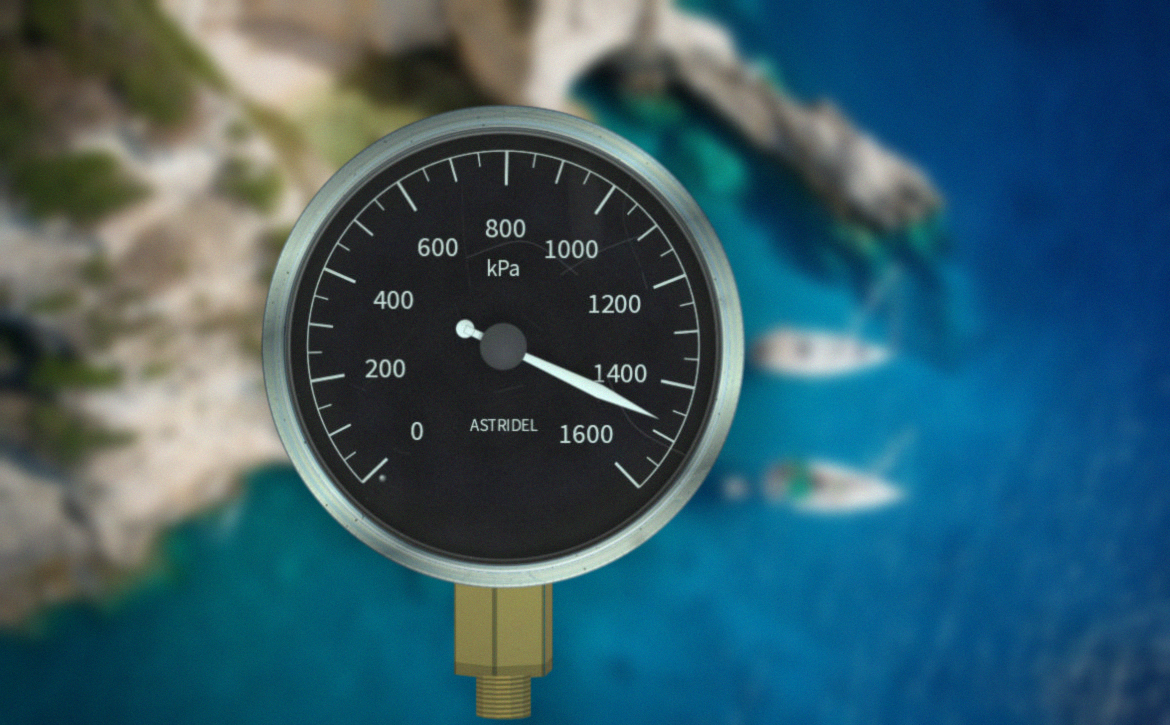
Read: 1475; kPa
